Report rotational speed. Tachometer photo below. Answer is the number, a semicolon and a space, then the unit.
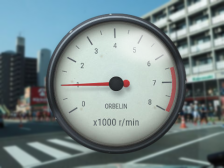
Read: 1000; rpm
